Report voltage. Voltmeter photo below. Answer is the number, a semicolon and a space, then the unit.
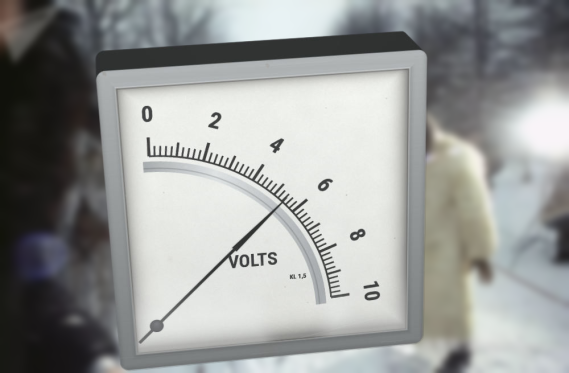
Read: 5.4; V
